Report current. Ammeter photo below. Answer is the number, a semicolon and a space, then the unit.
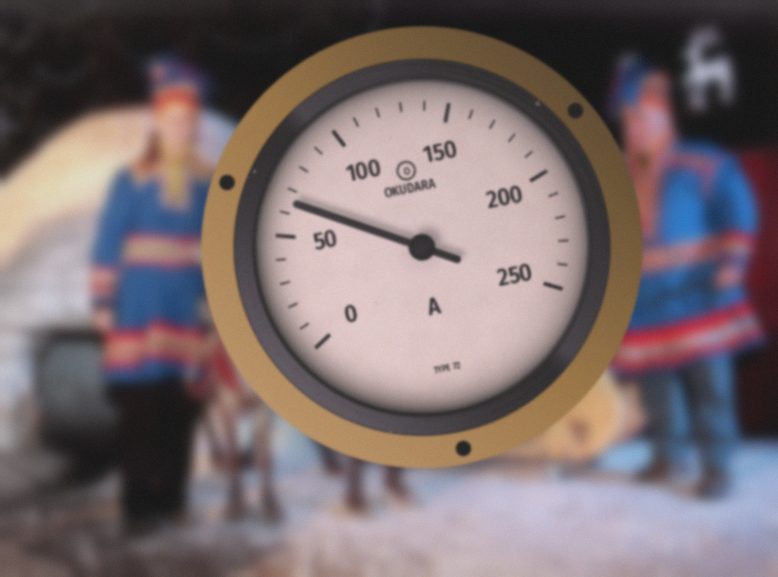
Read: 65; A
